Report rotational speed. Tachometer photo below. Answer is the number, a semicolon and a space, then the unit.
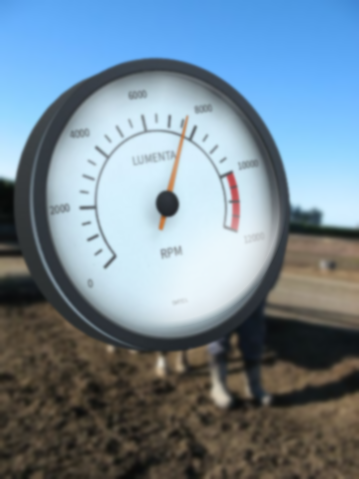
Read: 7500; rpm
